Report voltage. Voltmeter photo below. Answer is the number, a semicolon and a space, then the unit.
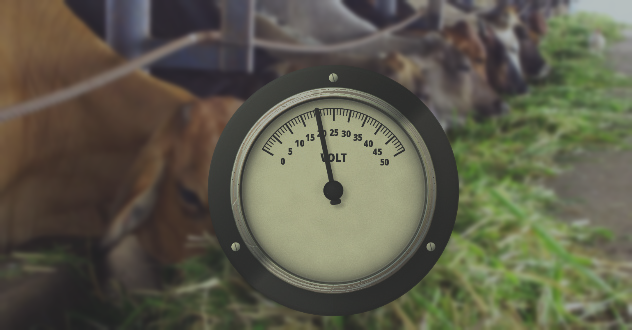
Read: 20; V
